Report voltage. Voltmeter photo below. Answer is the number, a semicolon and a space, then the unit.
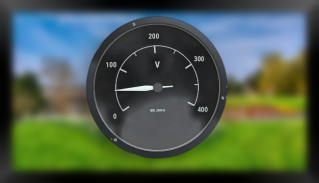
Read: 50; V
